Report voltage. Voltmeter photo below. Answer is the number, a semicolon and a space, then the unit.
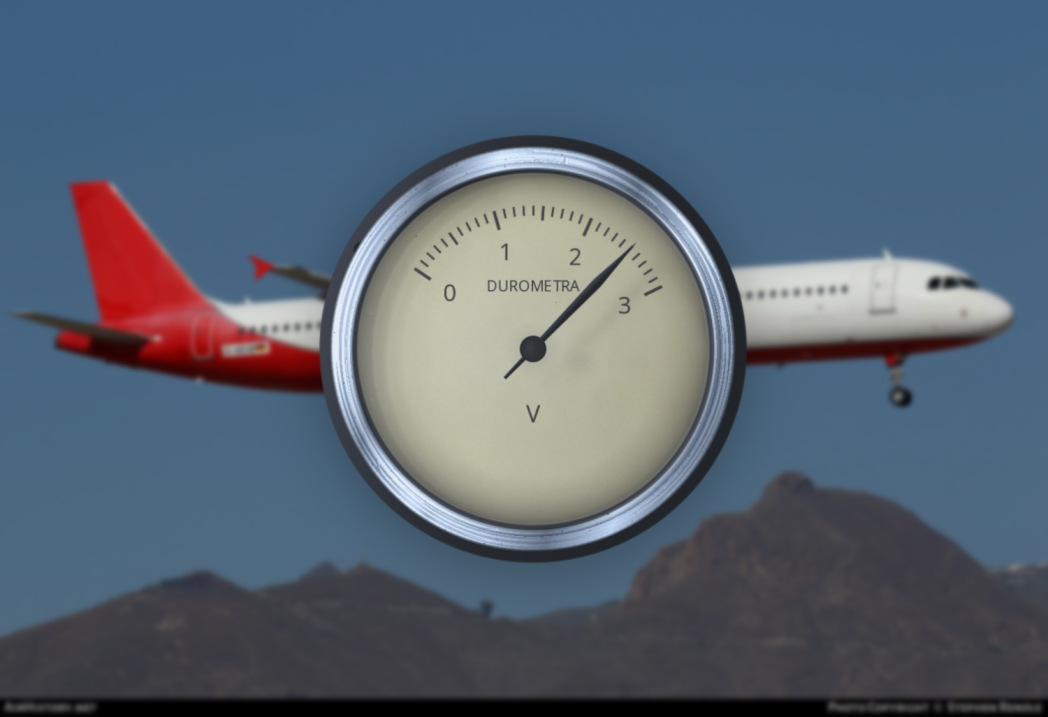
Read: 2.5; V
